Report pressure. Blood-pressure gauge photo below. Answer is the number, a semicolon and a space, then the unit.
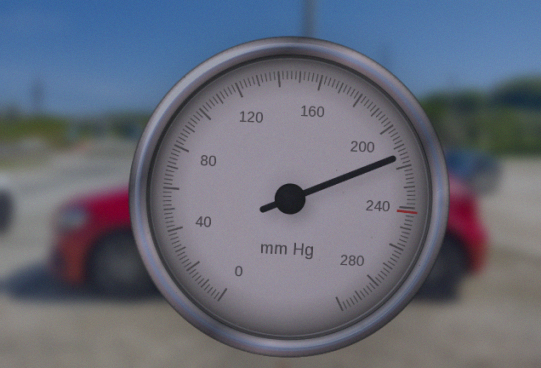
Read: 214; mmHg
